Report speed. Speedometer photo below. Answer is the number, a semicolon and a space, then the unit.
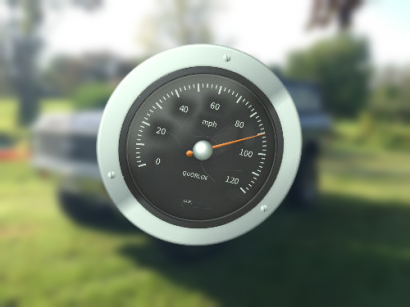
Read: 90; mph
